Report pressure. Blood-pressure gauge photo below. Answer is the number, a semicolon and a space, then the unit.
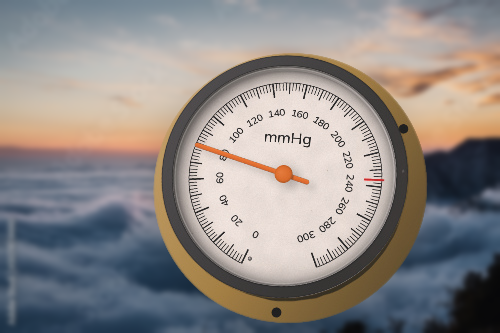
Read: 80; mmHg
